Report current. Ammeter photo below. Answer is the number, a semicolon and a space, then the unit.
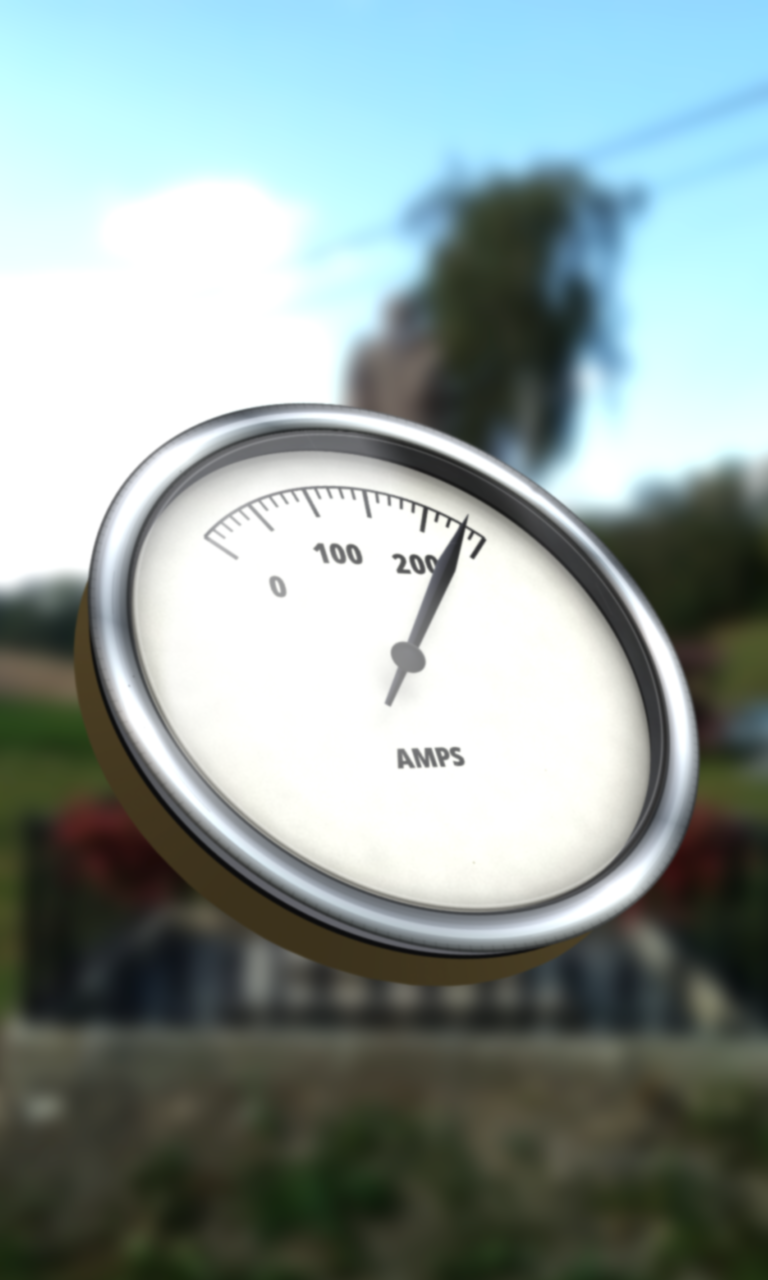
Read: 230; A
